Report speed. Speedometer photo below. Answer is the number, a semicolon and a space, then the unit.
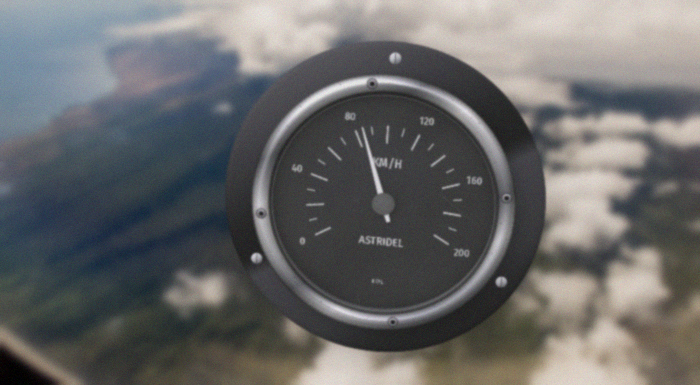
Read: 85; km/h
